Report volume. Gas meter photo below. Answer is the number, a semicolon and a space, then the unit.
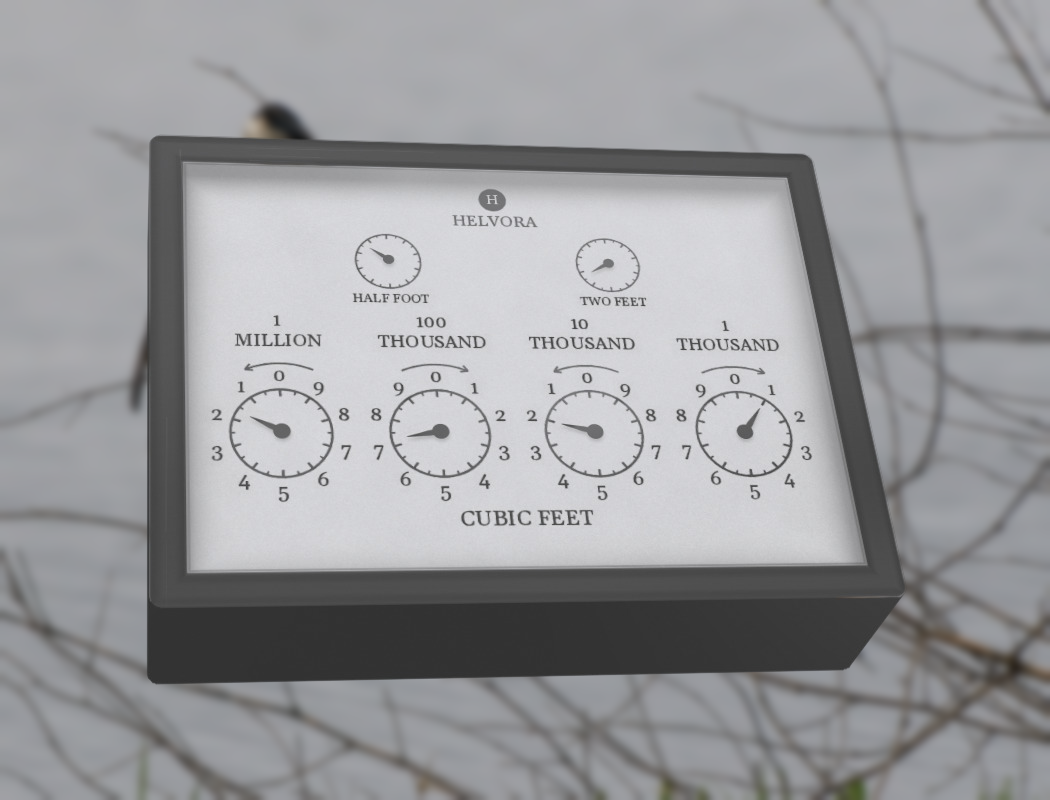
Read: 172100; ft³
